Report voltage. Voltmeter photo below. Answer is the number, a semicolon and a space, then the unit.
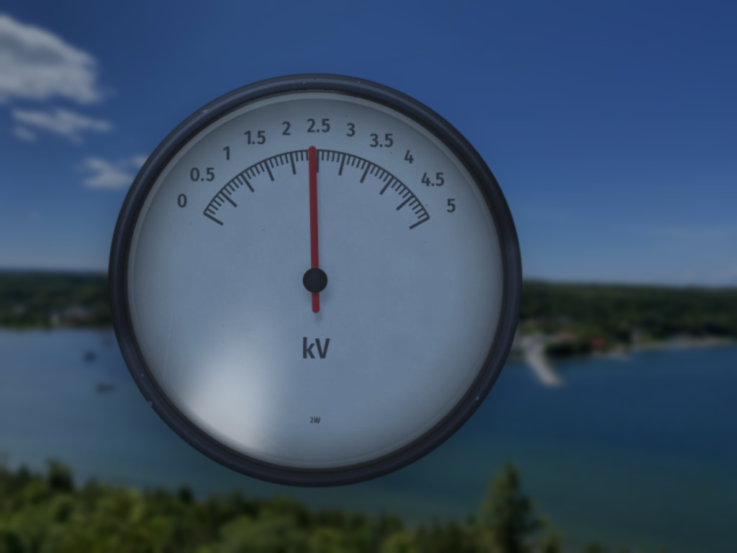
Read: 2.4; kV
